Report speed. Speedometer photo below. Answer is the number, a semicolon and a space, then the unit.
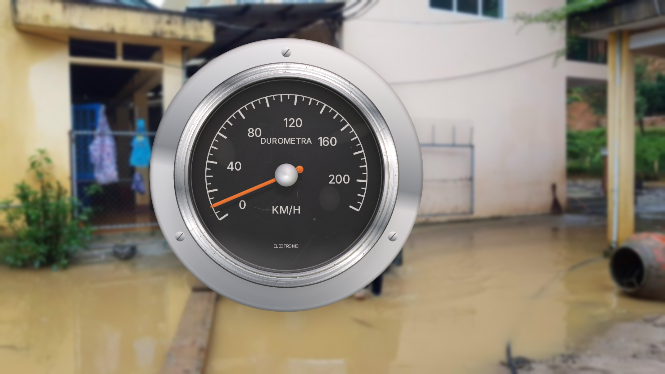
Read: 10; km/h
